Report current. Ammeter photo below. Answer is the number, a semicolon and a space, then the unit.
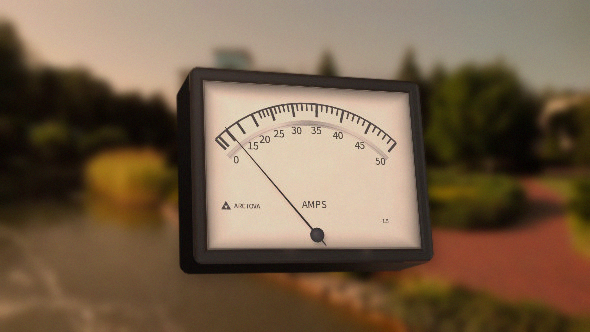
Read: 10; A
